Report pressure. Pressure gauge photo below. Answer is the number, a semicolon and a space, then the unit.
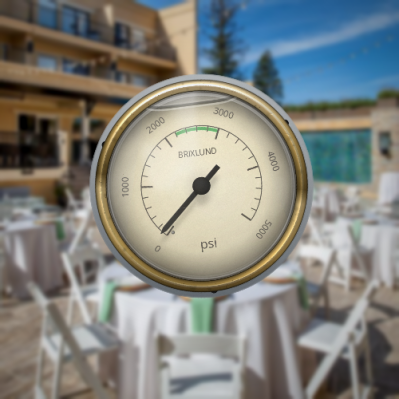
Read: 100; psi
